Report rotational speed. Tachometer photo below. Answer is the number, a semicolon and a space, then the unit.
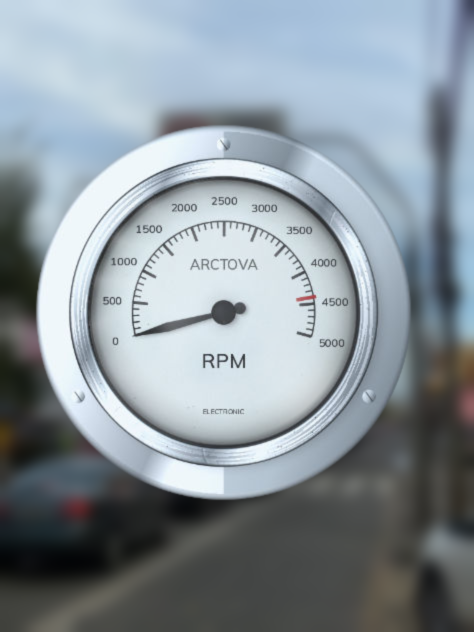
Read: 0; rpm
